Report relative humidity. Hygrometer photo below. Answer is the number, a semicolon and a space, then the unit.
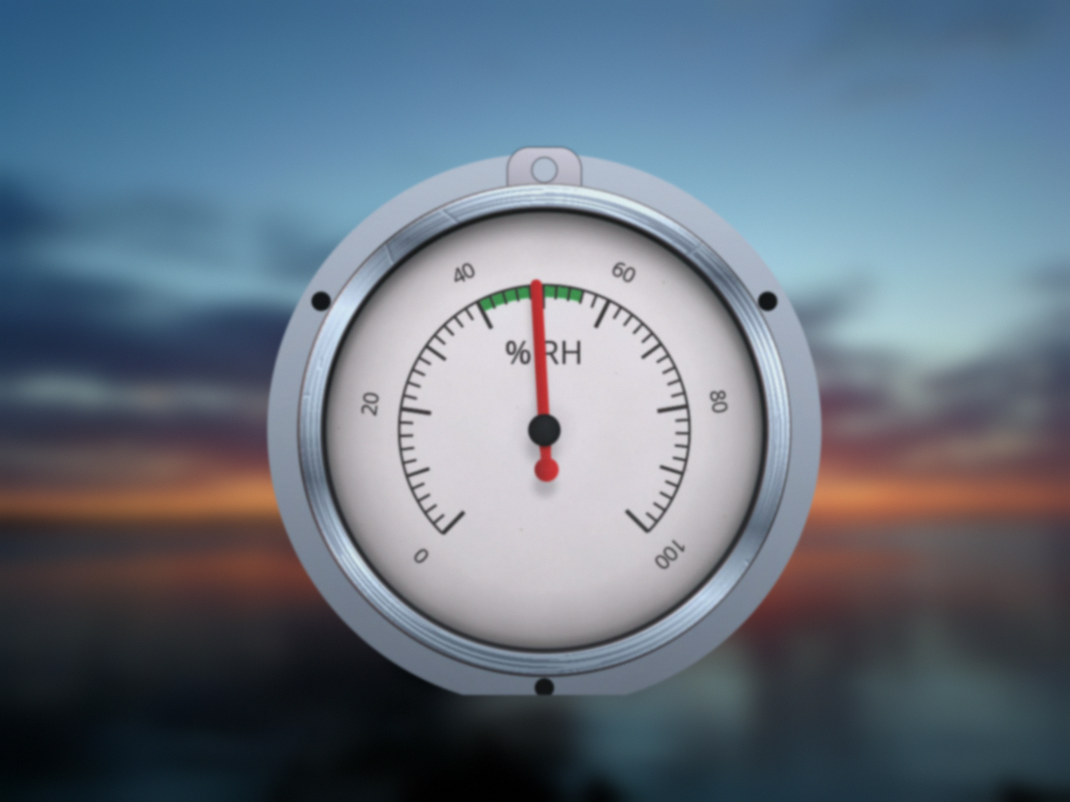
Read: 49; %
